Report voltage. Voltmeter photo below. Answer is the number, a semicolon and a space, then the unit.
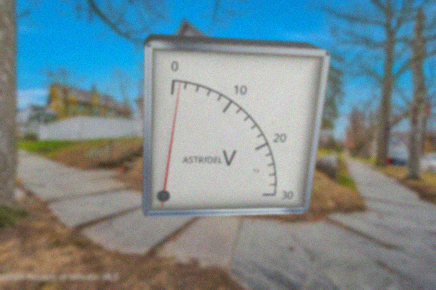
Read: 1; V
